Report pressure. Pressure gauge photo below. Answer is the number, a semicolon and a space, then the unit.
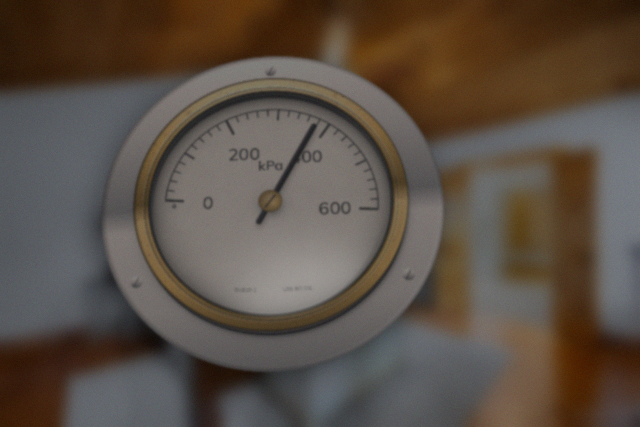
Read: 380; kPa
